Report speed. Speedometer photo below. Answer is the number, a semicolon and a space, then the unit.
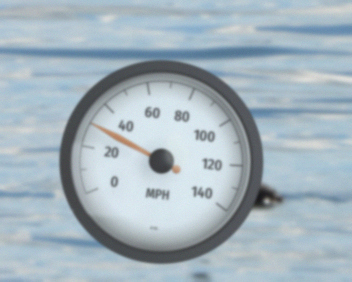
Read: 30; mph
